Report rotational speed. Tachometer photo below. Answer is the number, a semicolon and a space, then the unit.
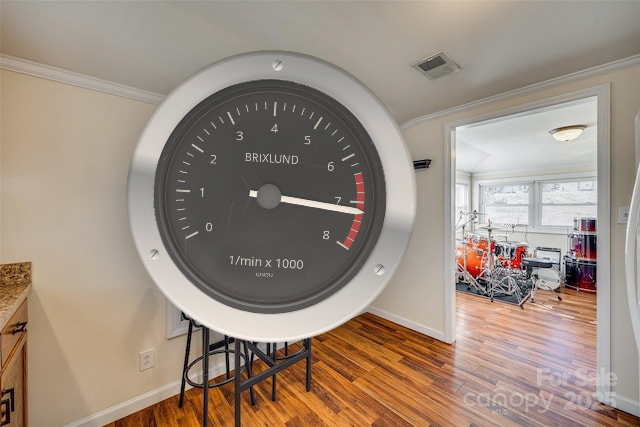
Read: 7200; rpm
